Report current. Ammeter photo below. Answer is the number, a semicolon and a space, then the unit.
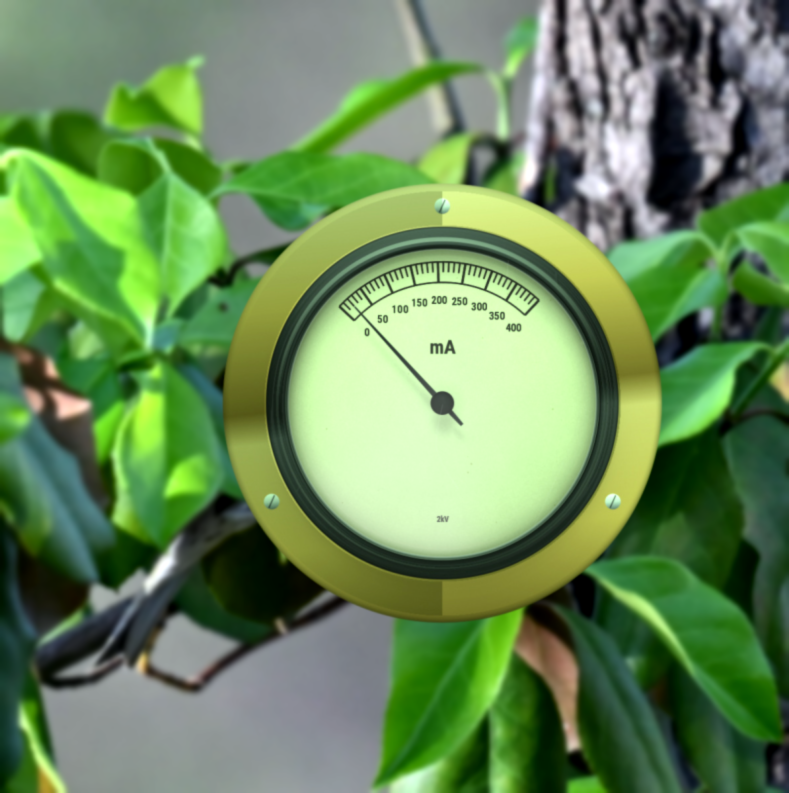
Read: 20; mA
